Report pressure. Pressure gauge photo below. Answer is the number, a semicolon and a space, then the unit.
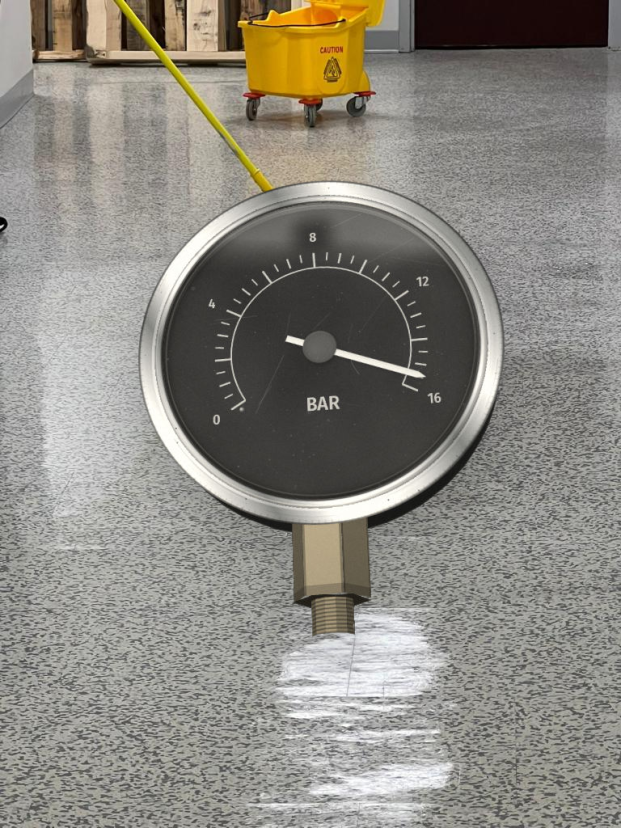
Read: 15.5; bar
